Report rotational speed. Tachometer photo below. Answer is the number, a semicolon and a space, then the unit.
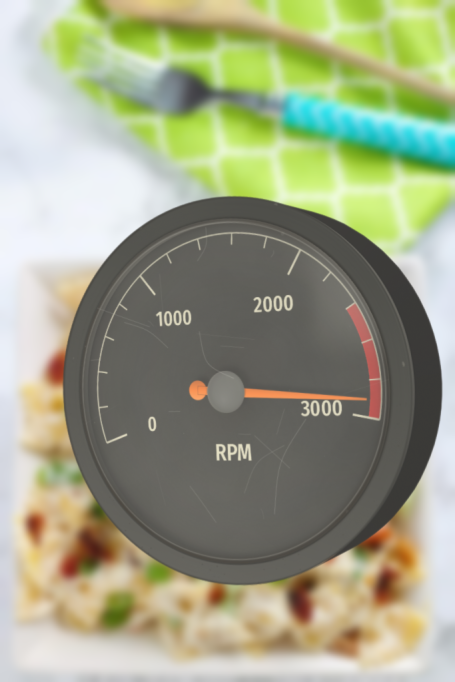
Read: 2900; rpm
